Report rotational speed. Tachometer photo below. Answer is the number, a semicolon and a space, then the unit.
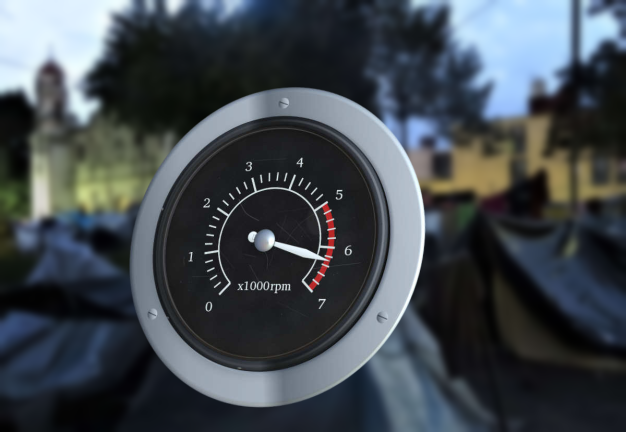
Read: 6300; rpm
